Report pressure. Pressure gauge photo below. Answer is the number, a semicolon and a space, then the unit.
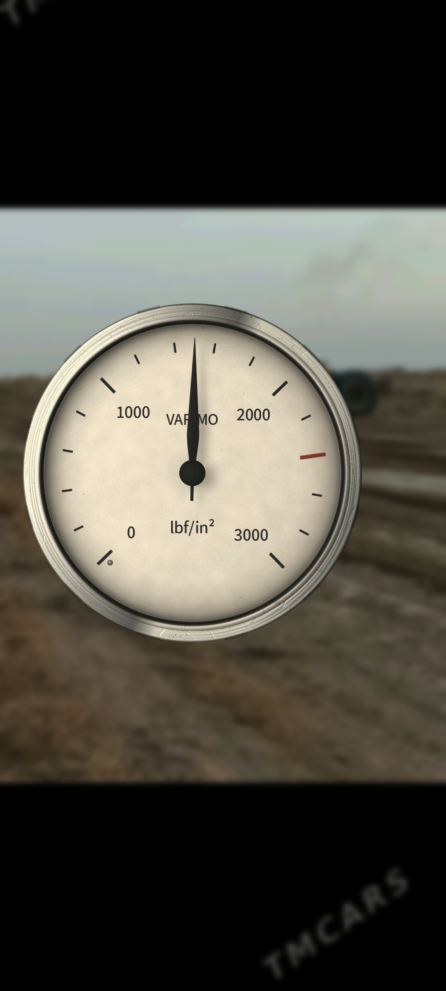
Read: 1500; psi
